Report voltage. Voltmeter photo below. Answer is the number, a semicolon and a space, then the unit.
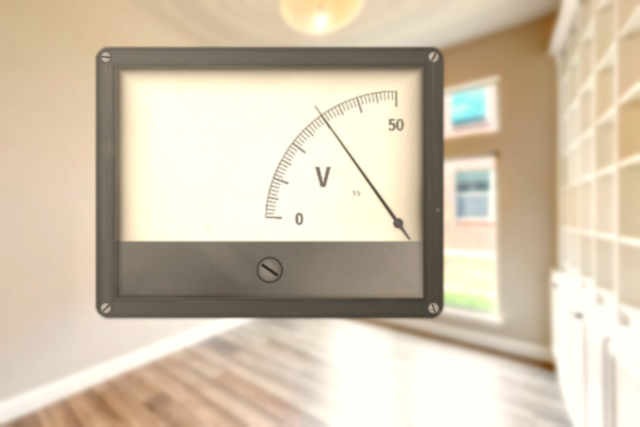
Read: 30; V
